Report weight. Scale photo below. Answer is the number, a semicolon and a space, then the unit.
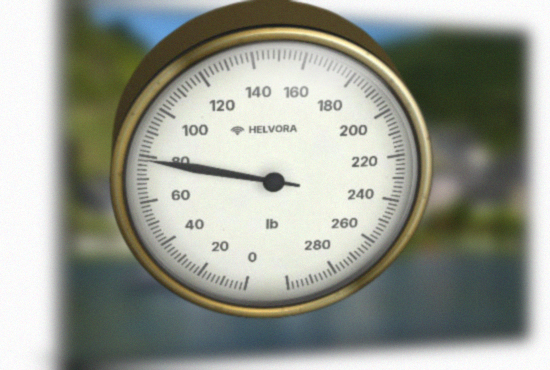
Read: 80; lb
